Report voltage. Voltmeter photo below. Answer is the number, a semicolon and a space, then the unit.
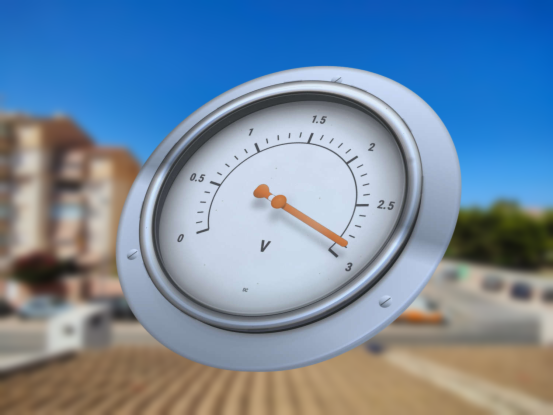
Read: 2.9; V
